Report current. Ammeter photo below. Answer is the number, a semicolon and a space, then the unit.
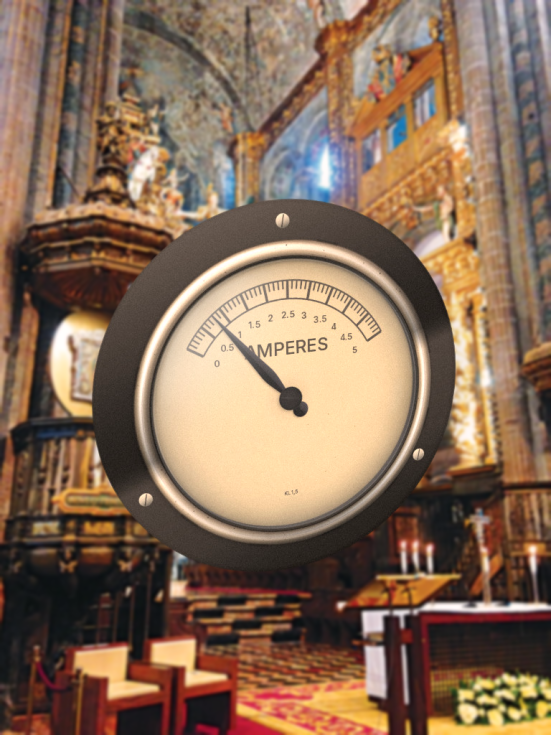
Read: 0.8; A
